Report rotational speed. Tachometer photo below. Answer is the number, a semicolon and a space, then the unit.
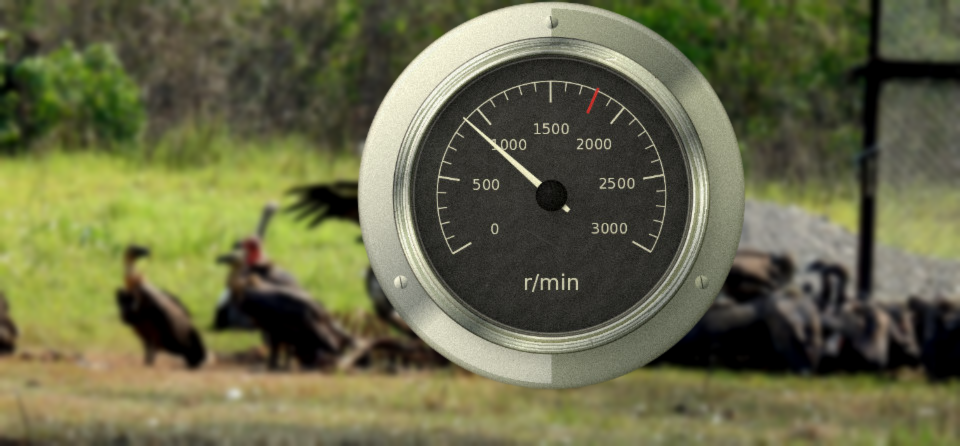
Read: 900; rpm
